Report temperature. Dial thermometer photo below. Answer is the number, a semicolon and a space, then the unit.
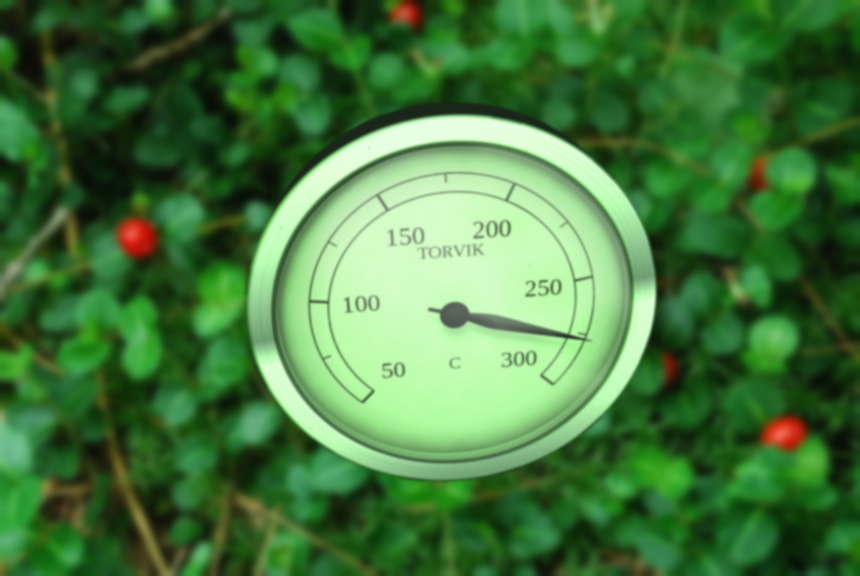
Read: 275; °C
